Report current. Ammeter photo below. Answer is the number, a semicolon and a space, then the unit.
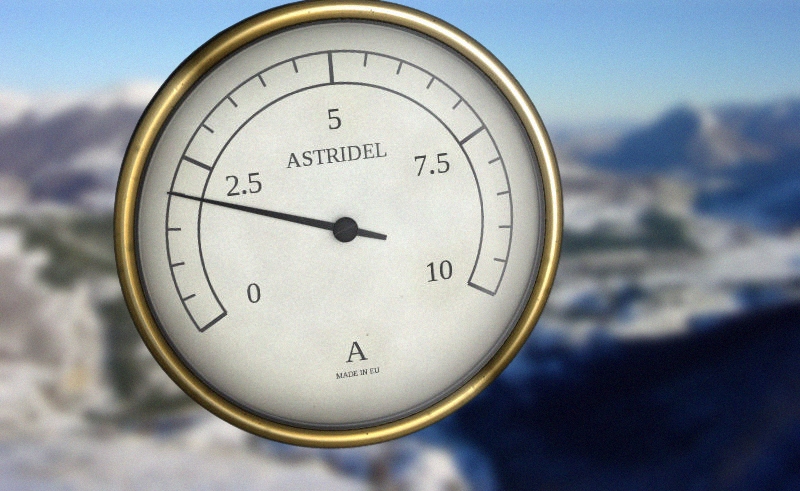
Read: 2; A
